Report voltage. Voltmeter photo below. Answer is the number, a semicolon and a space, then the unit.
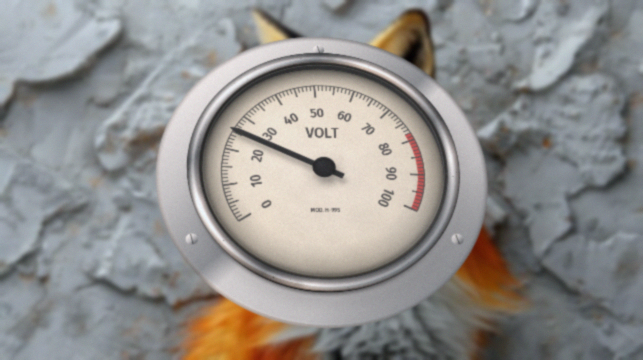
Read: 25; V
